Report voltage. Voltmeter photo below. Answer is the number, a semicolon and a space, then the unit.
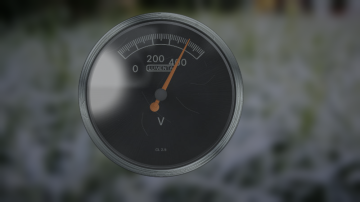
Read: 400; V
